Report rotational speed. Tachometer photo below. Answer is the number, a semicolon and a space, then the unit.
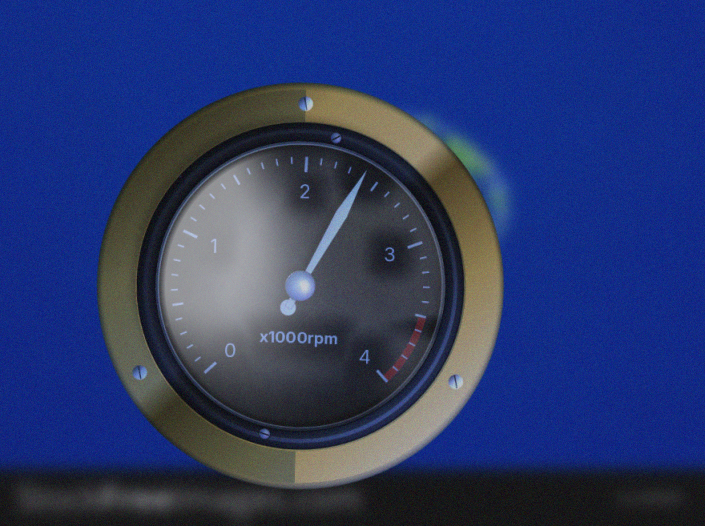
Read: 2400; rpm
